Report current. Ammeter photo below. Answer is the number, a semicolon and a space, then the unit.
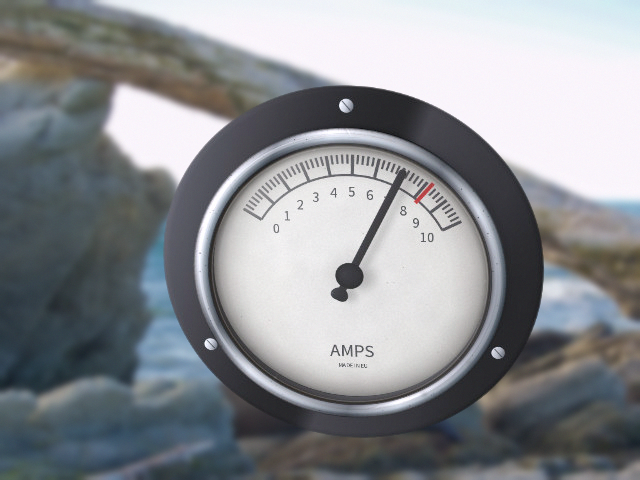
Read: 7; A
